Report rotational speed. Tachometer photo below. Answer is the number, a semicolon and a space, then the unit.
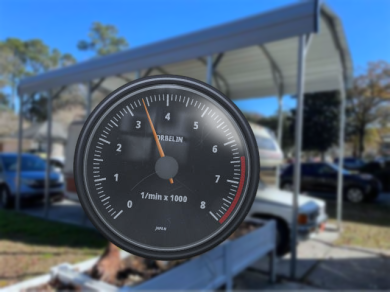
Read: 3400; rpm
